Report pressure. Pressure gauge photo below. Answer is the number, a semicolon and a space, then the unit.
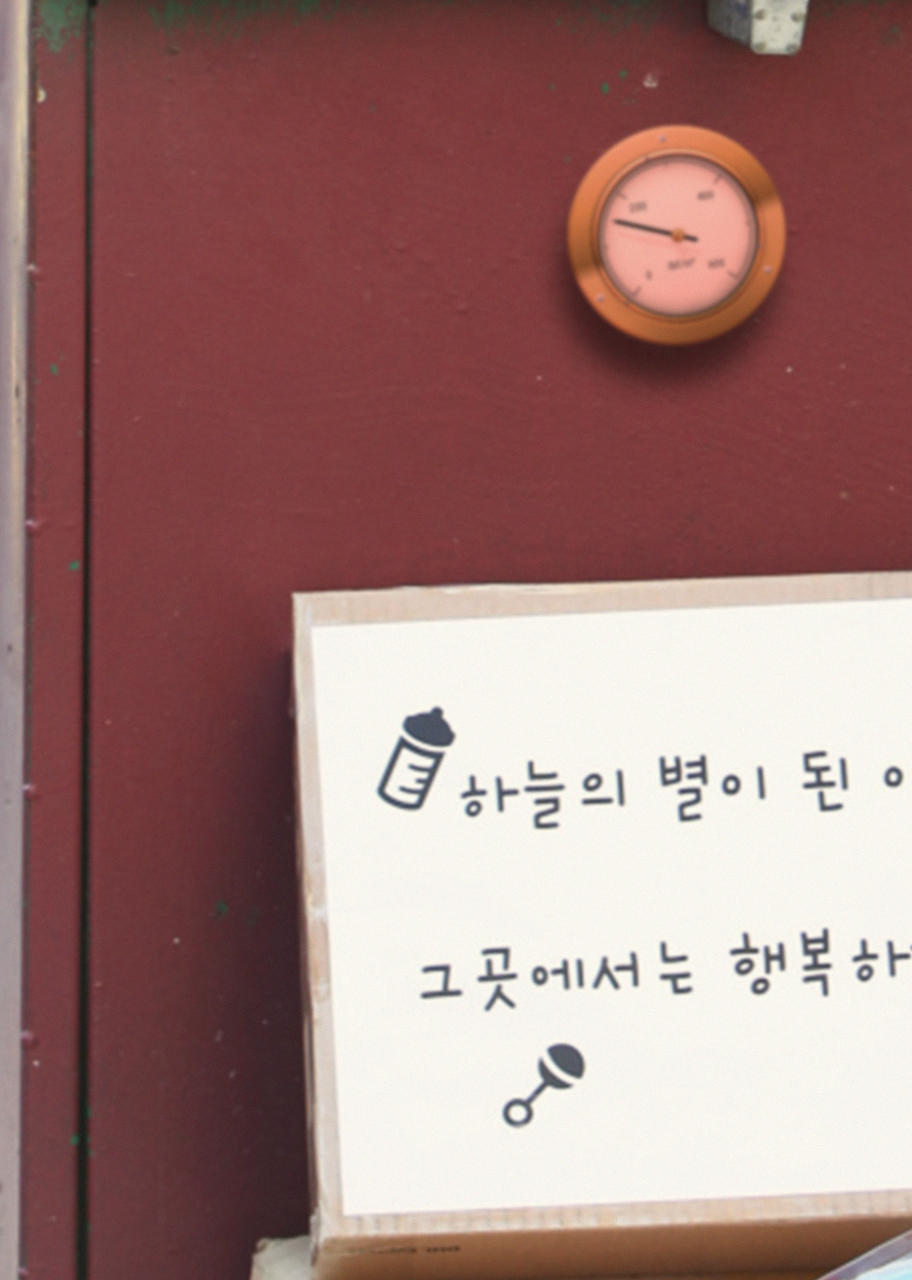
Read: 150; psi
